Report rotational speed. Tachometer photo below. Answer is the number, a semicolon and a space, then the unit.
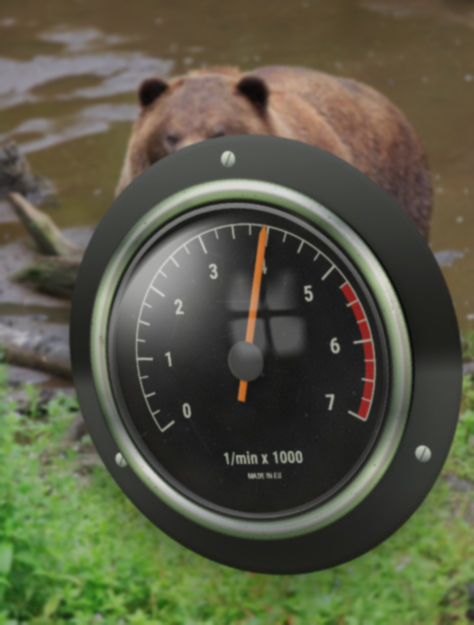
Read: 4000; rpm
